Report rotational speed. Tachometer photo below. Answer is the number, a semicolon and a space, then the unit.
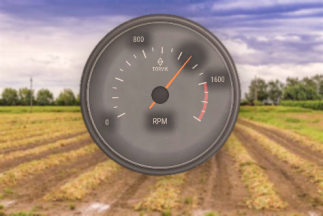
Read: 1300; rpm
